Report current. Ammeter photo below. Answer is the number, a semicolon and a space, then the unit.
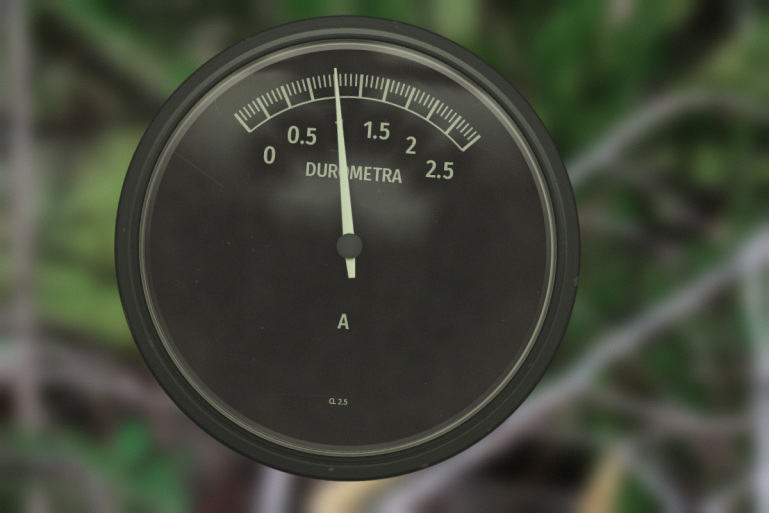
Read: 1; A
